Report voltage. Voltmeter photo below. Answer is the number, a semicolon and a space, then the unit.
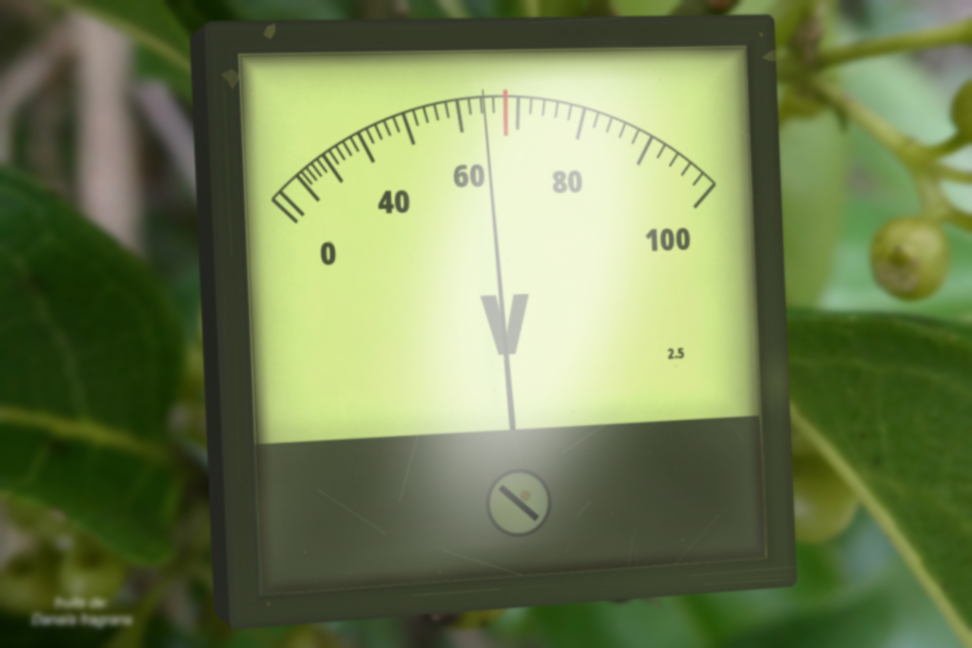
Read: 64; V
